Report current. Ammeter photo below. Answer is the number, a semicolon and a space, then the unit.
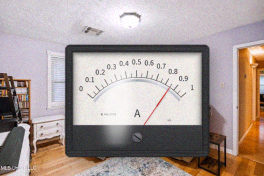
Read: 0.85; A
